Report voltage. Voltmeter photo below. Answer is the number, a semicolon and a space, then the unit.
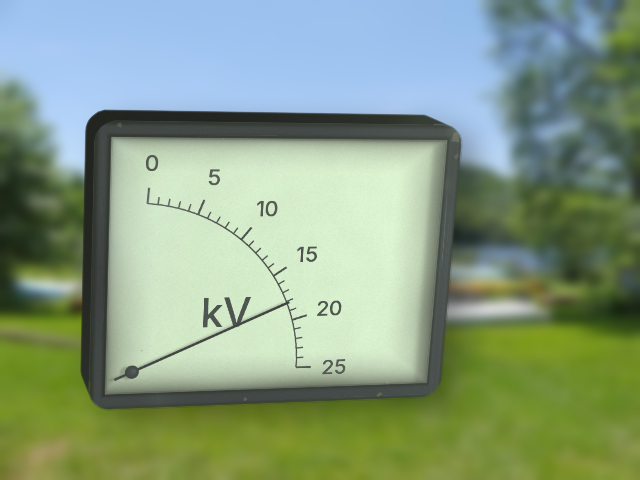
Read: 18; kV
